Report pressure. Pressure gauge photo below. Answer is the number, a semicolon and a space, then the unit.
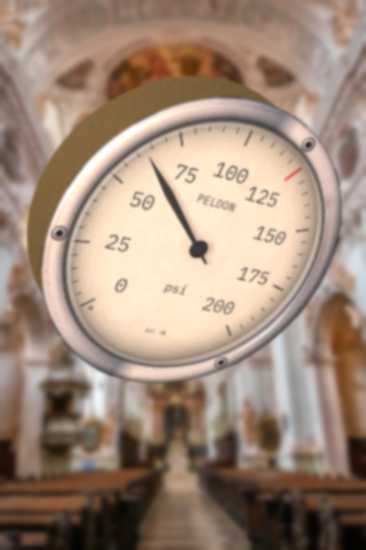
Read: 62.5; psi
